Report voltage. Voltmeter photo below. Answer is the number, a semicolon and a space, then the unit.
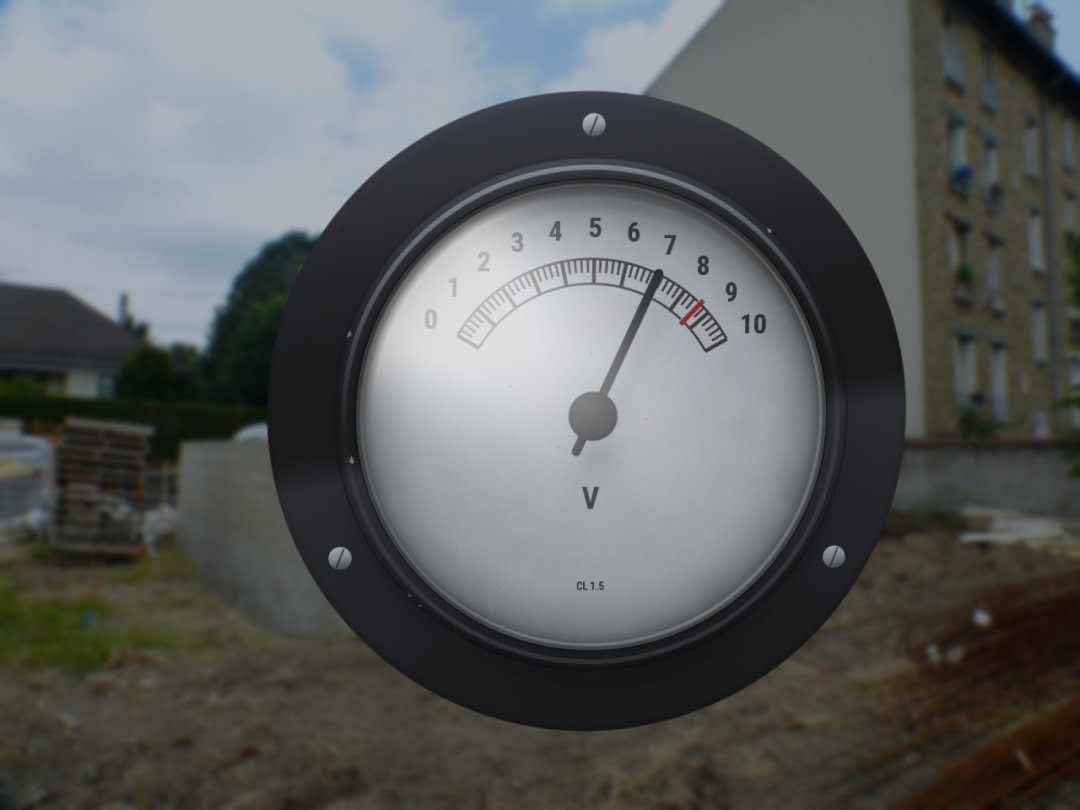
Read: 7; V
